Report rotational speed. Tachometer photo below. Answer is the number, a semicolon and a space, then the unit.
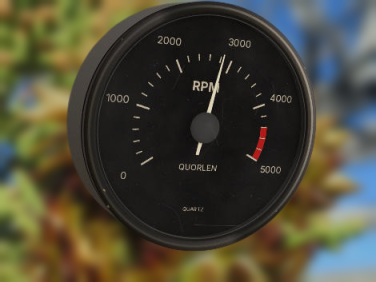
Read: 2800; rpm
